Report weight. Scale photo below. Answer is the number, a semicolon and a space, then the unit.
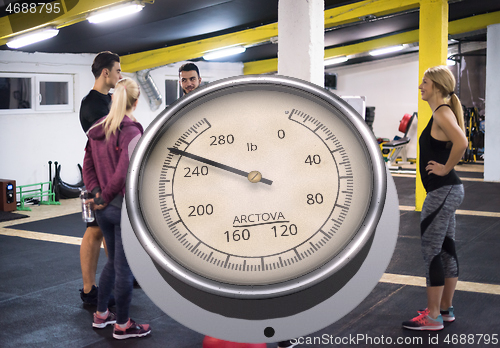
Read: 250; lb
